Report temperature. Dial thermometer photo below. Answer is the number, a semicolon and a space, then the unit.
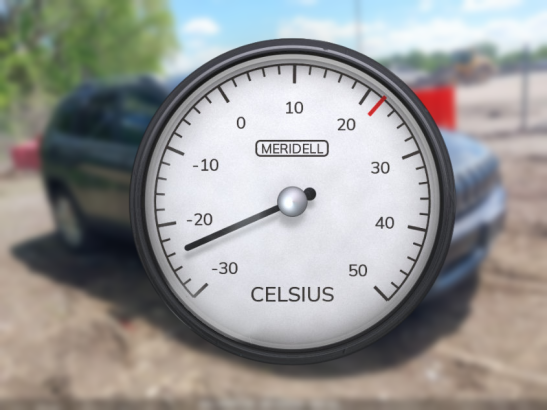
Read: -24; °C
